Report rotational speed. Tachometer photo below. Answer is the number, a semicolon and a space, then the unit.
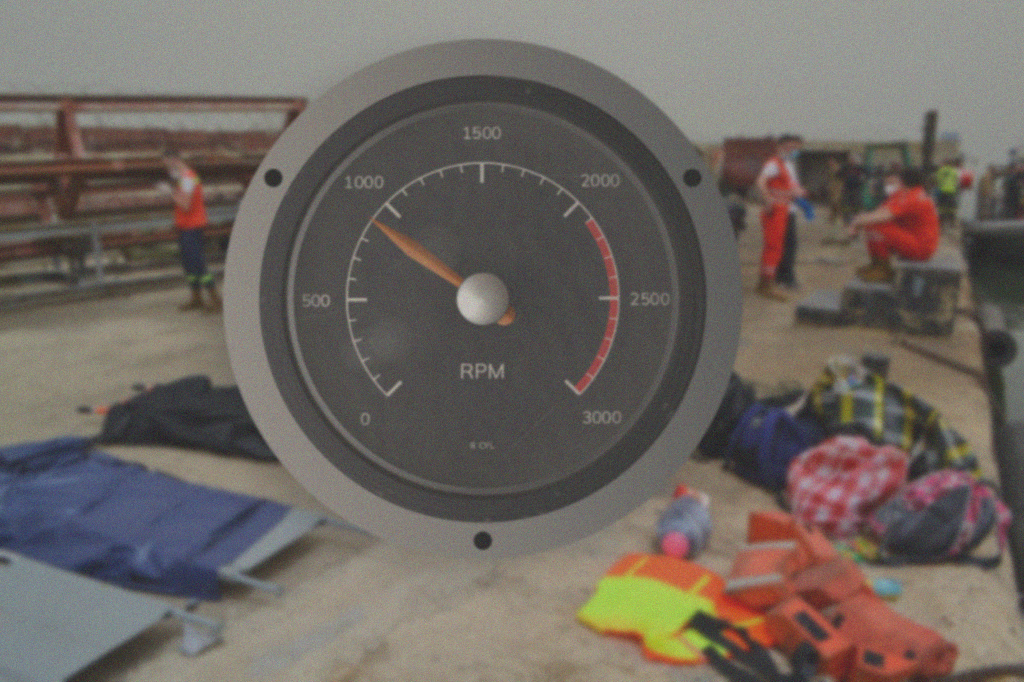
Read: 900; rpm
